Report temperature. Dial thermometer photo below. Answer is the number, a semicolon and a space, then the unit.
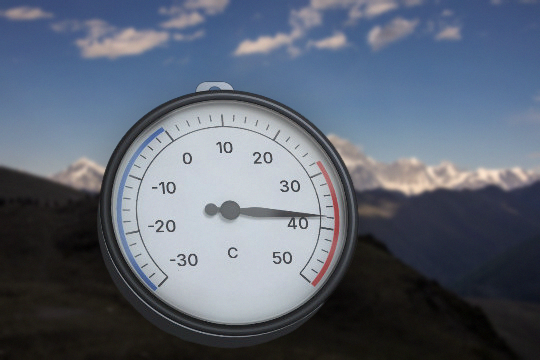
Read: 38; °C
